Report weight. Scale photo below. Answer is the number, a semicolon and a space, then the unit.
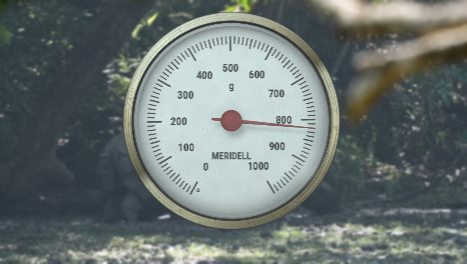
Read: 820; g
